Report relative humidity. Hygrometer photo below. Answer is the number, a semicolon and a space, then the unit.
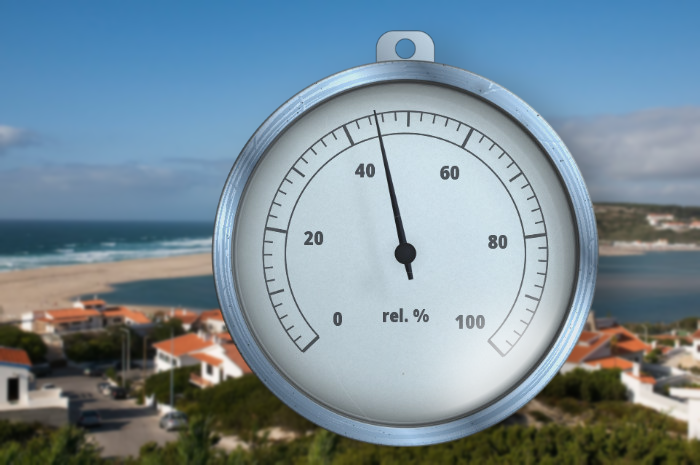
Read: 45; %
